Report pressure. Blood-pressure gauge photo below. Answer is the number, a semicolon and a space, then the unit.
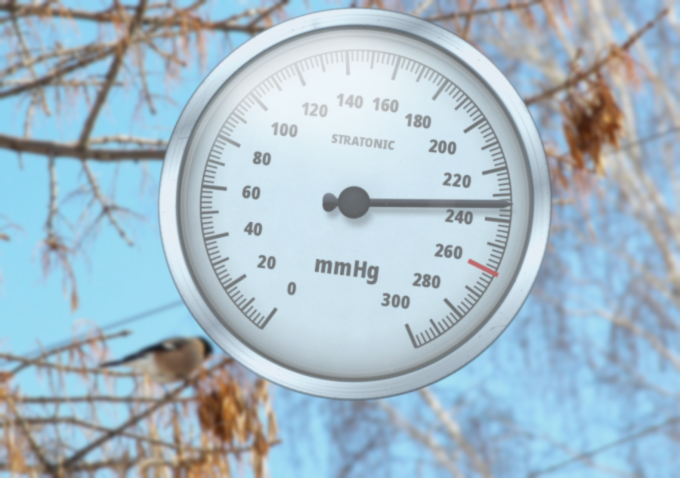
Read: 234; mmHg
